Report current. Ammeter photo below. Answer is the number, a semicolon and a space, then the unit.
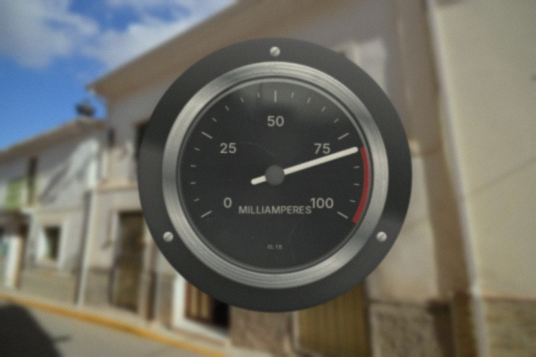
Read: 80; mA
